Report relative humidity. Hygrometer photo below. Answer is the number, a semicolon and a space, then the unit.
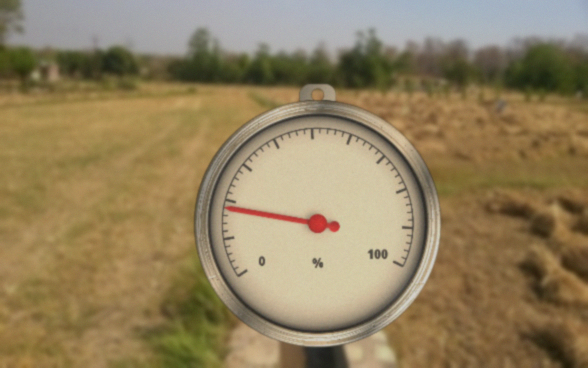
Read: 18; %
